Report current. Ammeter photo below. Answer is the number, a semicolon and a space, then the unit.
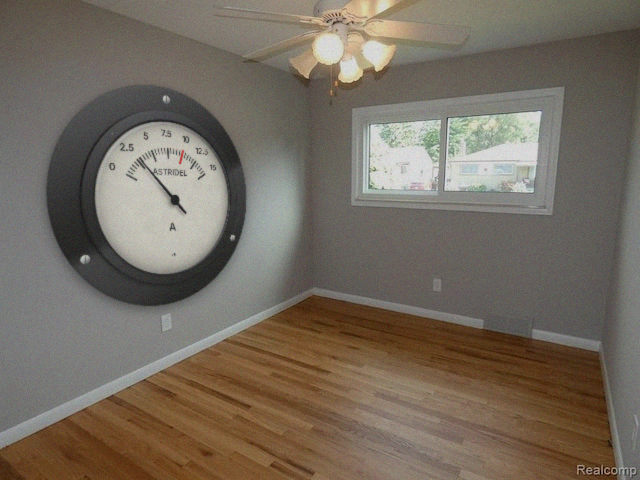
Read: 2.5; A
